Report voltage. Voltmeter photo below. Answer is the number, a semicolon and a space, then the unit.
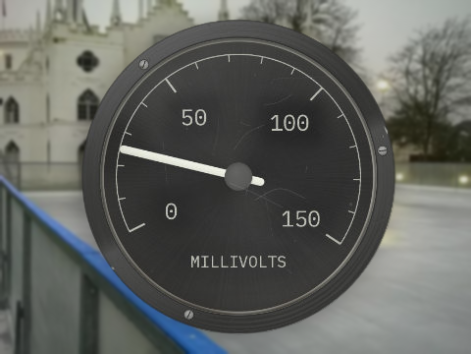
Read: 25; mV
